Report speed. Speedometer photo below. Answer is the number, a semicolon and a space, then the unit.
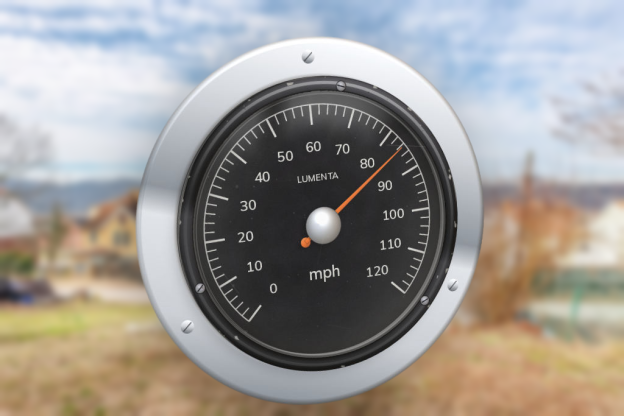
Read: 84; mph
